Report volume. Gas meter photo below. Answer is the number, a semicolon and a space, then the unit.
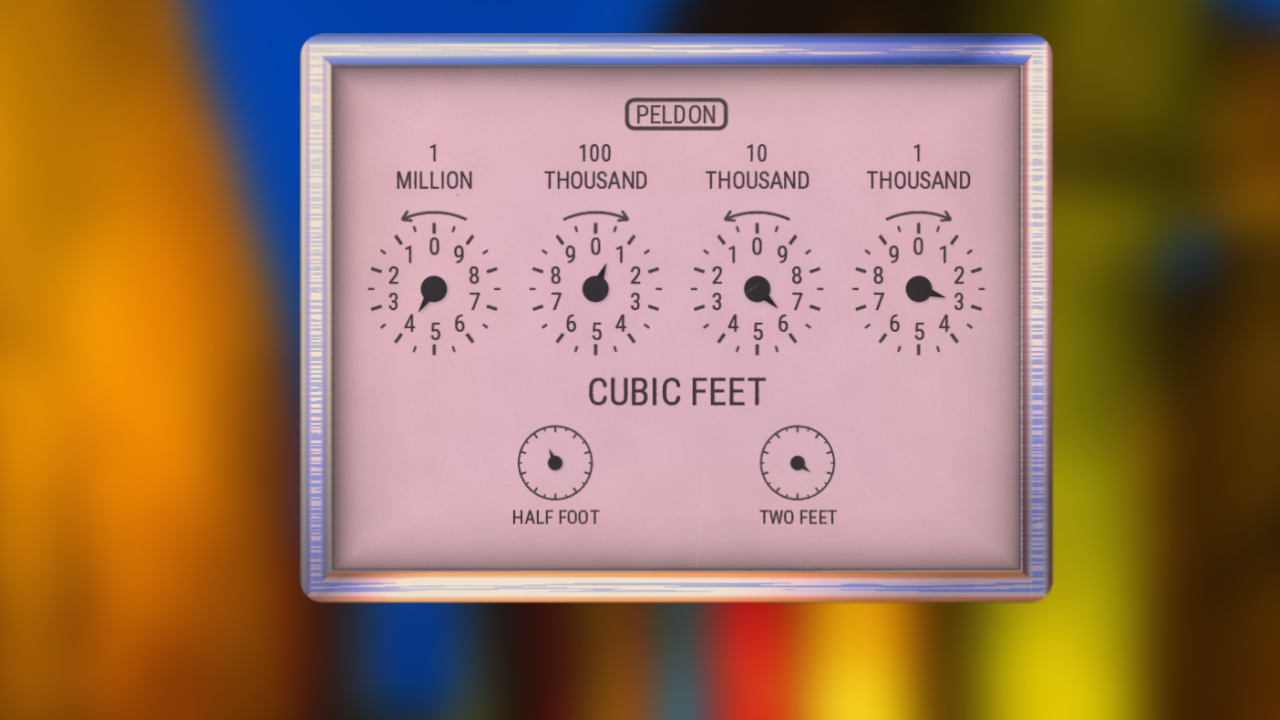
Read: 406300; ft³
